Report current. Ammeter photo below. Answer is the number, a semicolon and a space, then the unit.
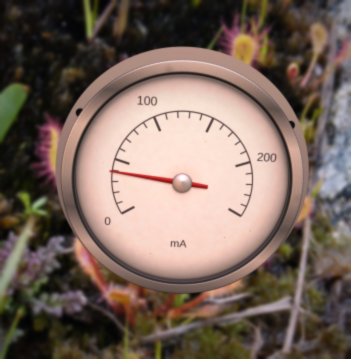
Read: 40; mA
